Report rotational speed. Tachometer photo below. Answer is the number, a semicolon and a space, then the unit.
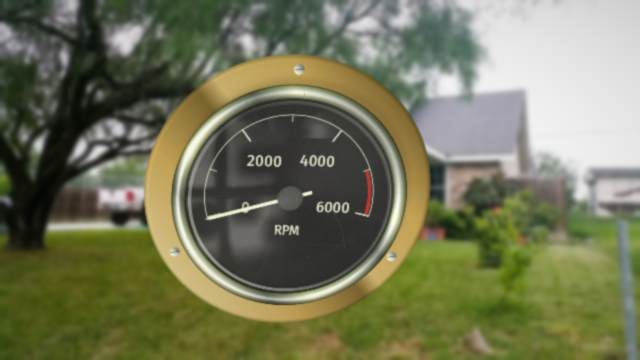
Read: 0; rpm
